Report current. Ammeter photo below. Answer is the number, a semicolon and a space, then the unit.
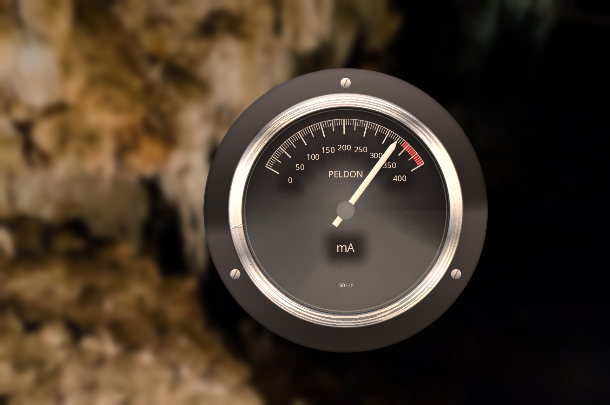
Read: 325; mA
